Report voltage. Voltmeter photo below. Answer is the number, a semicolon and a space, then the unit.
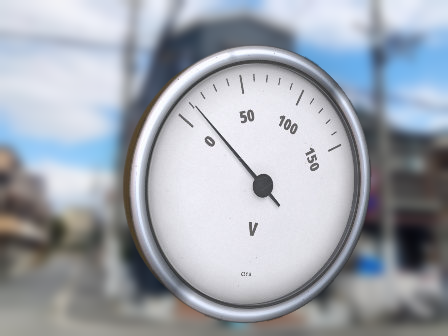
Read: 10; V
